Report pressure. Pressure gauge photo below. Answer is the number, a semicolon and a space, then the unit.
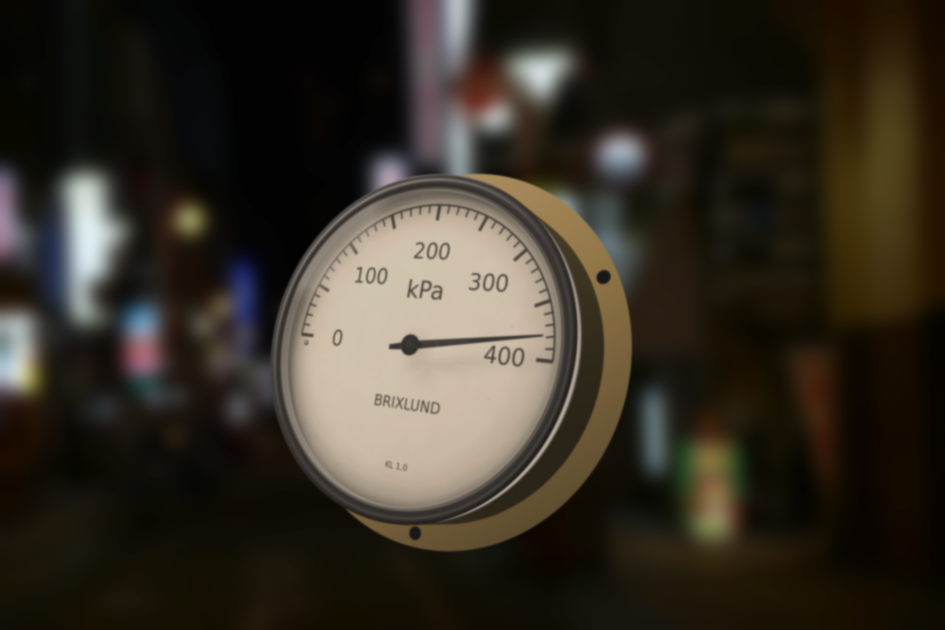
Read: 380; kPa
